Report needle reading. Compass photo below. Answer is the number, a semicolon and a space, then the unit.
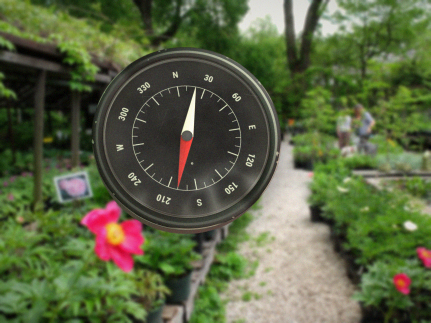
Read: 200; °
